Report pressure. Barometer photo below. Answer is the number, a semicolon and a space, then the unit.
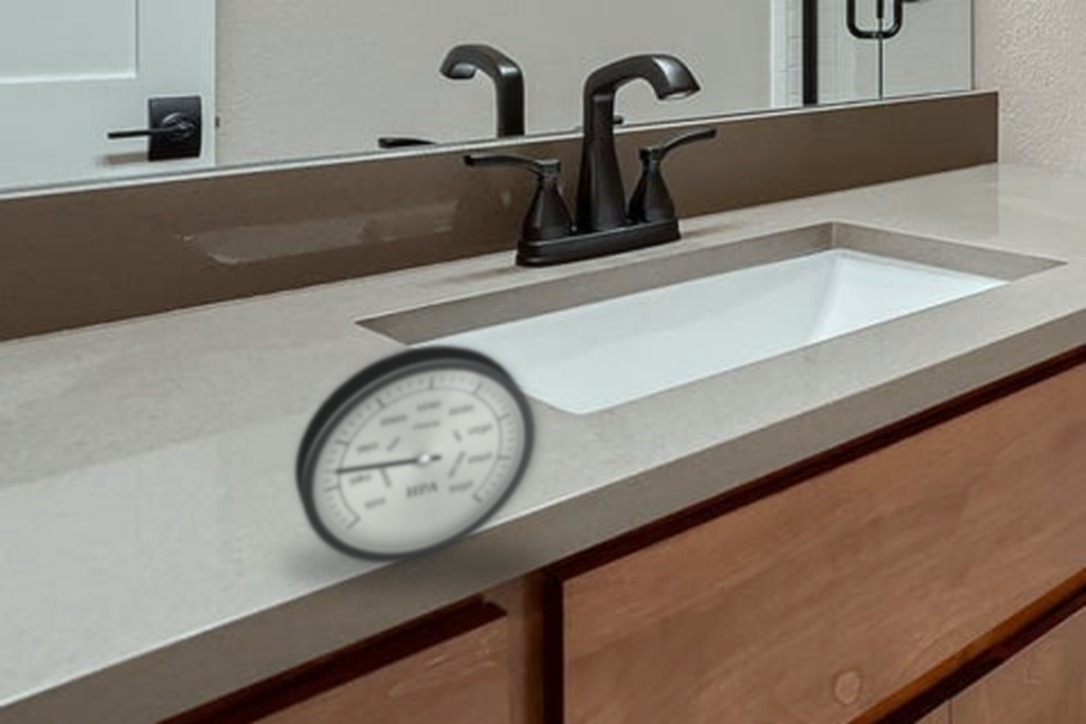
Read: 984; hPa
